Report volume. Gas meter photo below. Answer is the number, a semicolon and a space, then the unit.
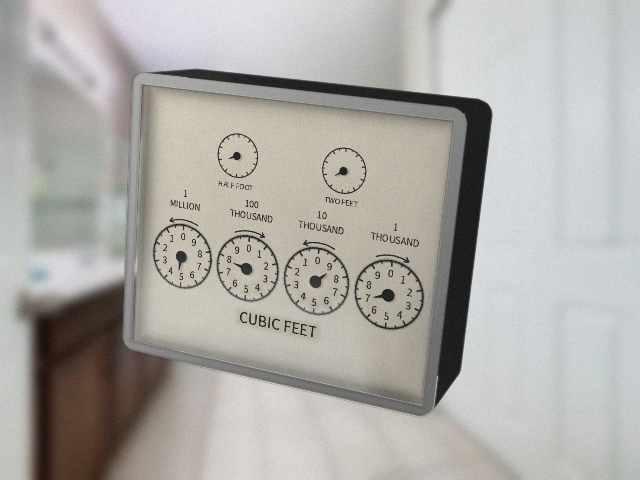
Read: 478700; ft³
